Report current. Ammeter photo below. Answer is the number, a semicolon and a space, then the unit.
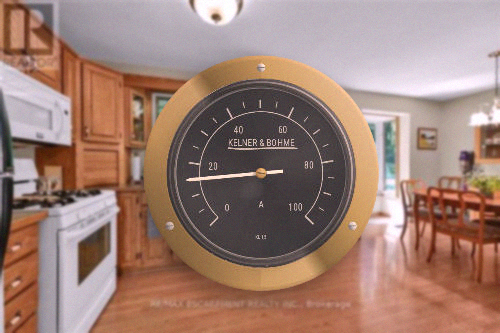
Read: 15; A
